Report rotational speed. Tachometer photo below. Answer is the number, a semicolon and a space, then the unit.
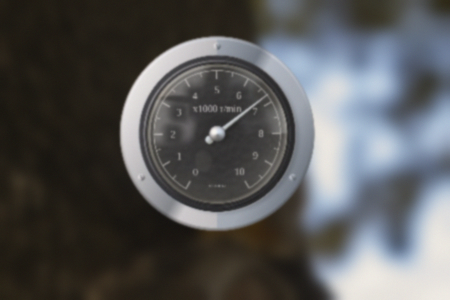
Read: 6750; rpm
